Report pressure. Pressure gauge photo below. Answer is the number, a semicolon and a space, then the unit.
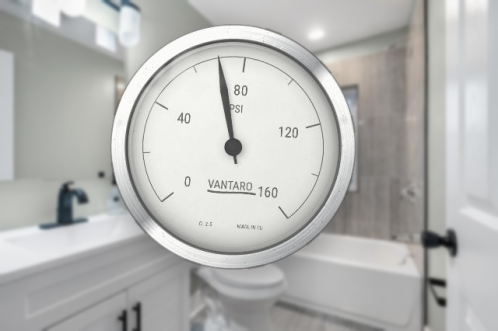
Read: 70; psi
